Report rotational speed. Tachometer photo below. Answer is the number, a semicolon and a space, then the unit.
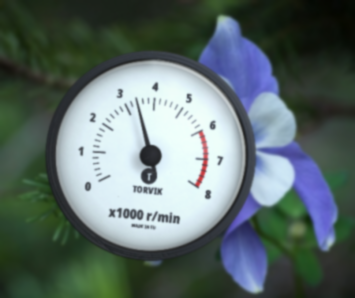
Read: 3400; rpm
